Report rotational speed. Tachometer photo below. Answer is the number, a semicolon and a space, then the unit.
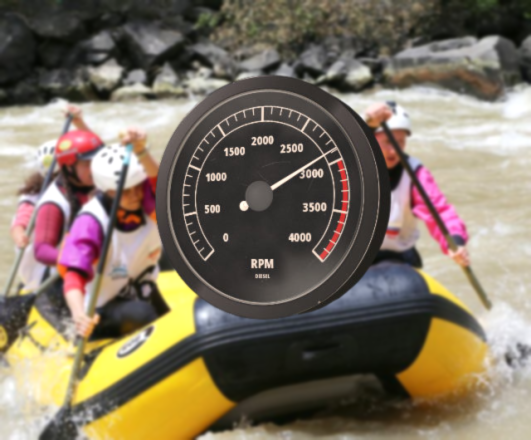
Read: 2900; rpm
